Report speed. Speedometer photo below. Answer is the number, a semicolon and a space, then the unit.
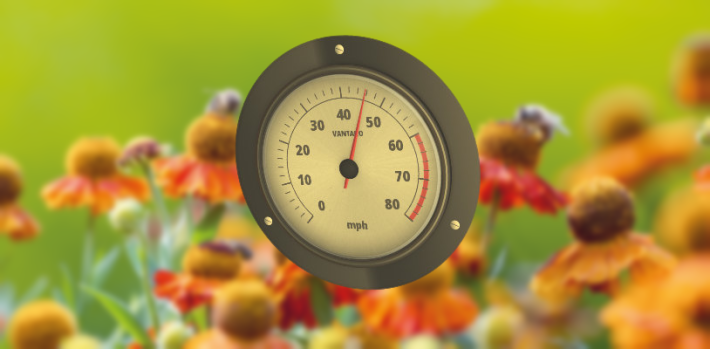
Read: 46; mph
